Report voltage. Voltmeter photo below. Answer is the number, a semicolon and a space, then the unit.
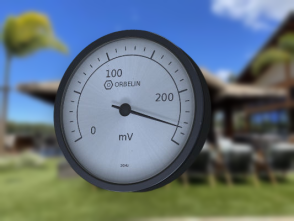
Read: 235; mV
